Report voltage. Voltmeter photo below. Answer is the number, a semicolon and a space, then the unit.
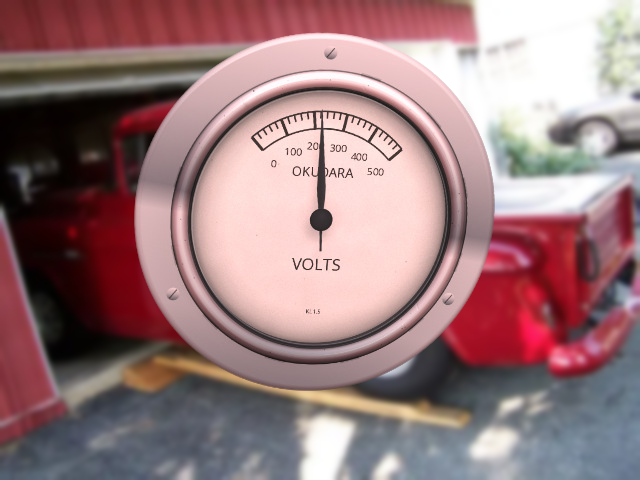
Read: 220; V
